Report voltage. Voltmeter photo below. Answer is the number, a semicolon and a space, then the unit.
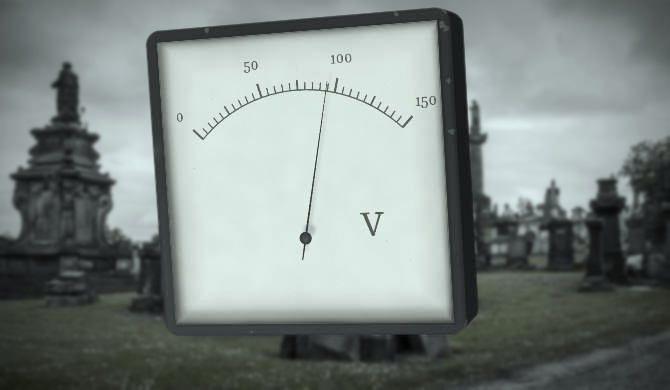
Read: 95; V
